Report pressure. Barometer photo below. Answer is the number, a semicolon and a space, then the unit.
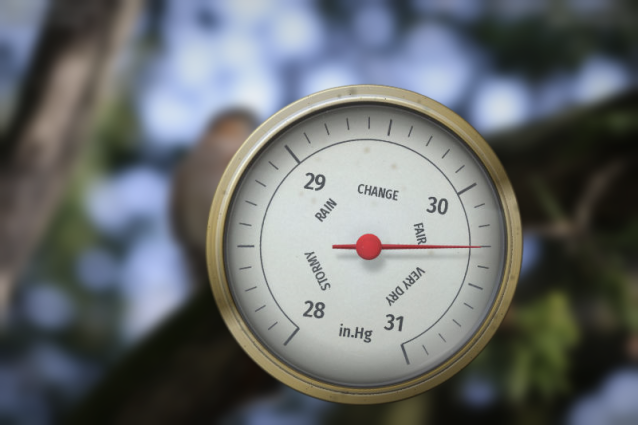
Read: 30.3; inHg
